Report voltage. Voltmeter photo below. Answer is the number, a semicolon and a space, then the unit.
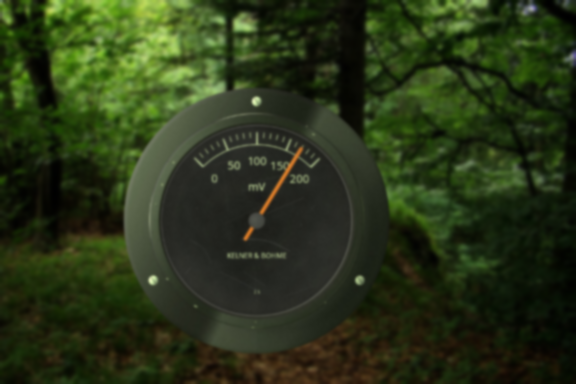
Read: 170; mV
